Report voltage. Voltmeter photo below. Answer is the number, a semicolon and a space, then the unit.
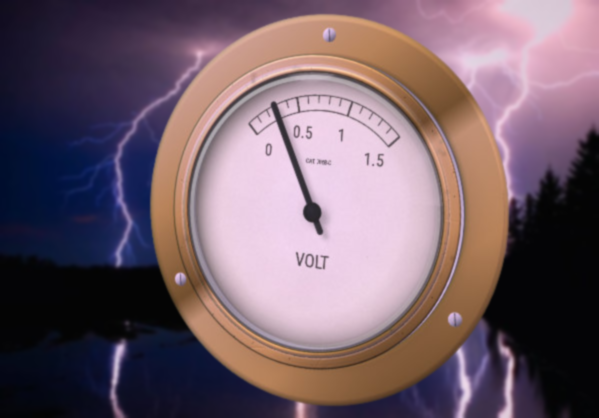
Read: 0.3; V
